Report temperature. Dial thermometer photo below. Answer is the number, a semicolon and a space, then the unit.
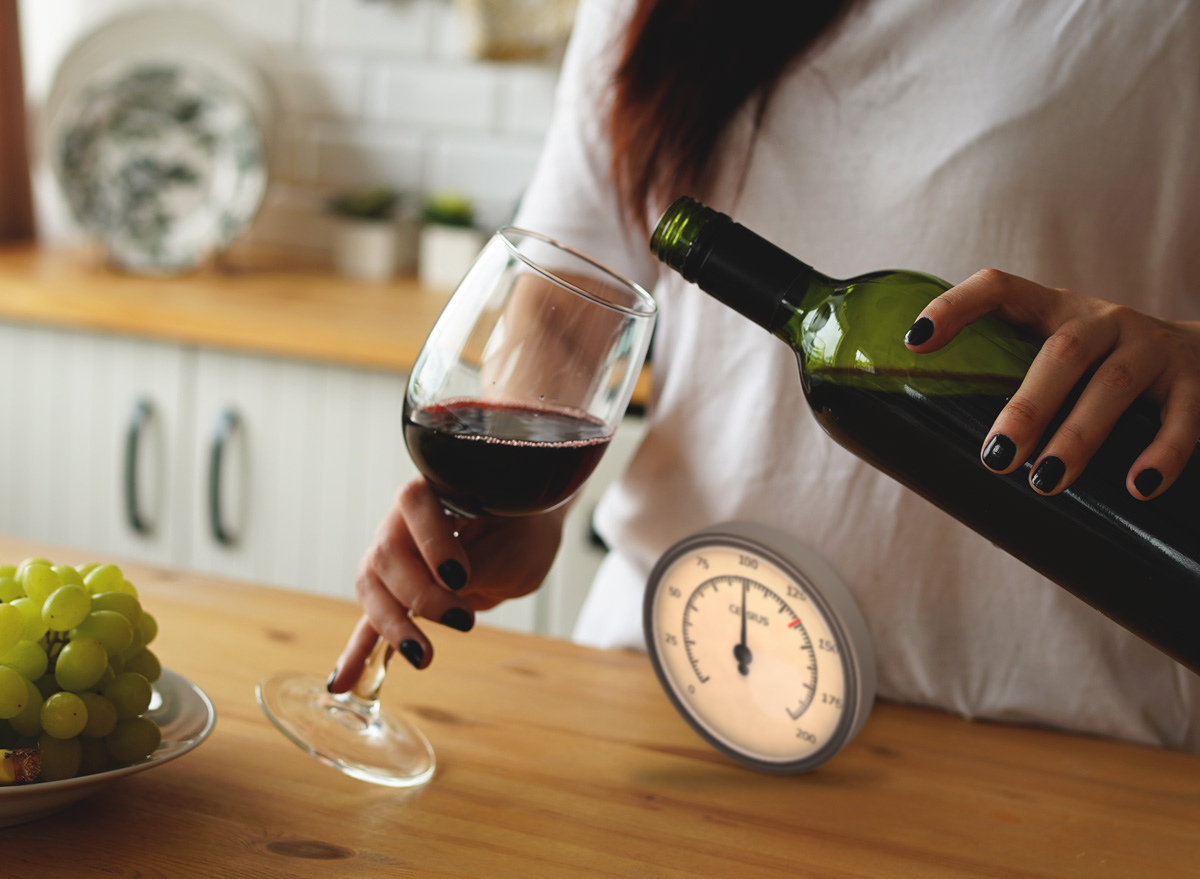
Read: 100; °C
